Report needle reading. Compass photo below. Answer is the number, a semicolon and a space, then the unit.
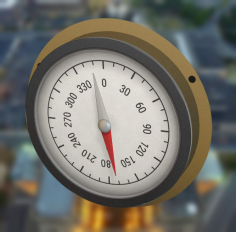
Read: 170; °
